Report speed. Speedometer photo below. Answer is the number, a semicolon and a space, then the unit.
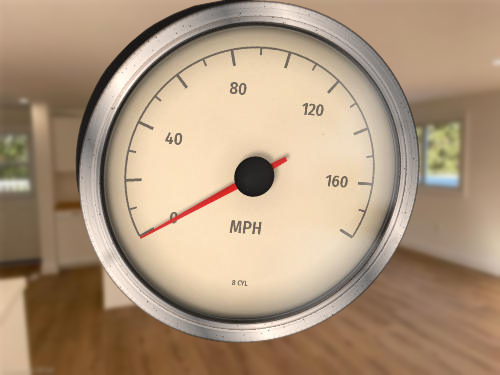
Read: 0; mph
